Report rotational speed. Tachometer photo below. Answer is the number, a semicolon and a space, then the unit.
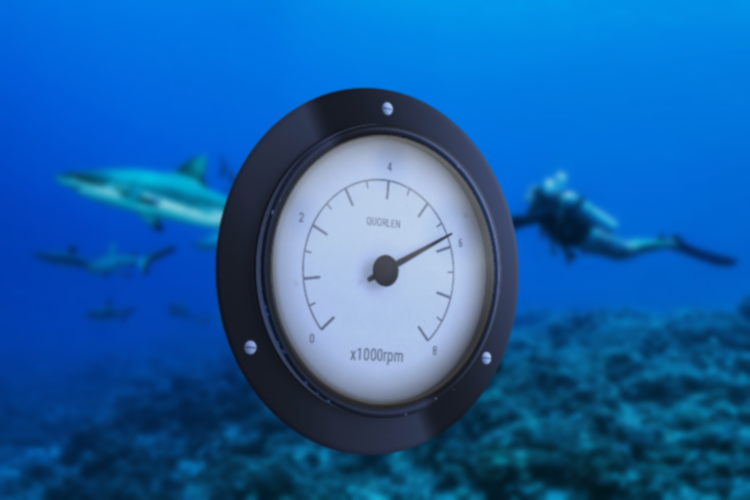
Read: 5750; rpm
